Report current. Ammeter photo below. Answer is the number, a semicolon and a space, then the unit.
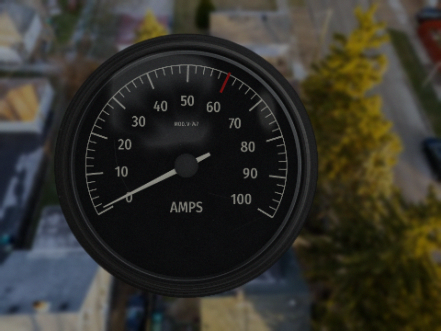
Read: 1; A
